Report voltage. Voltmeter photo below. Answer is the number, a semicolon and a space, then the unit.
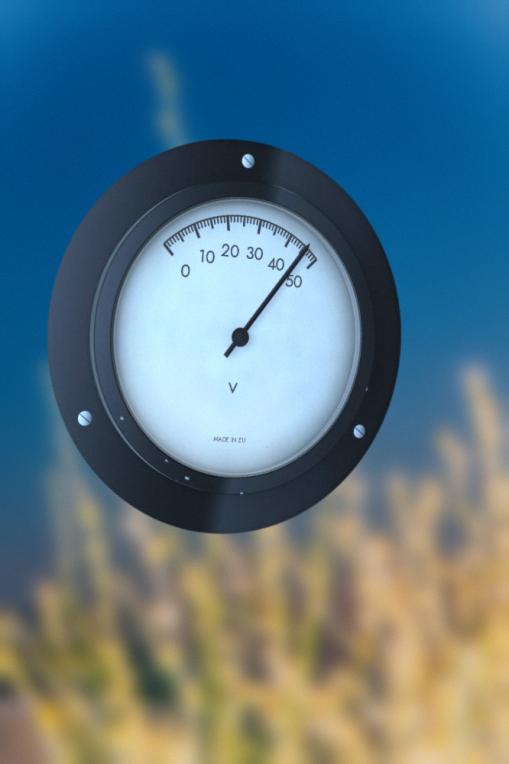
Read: 45; V
